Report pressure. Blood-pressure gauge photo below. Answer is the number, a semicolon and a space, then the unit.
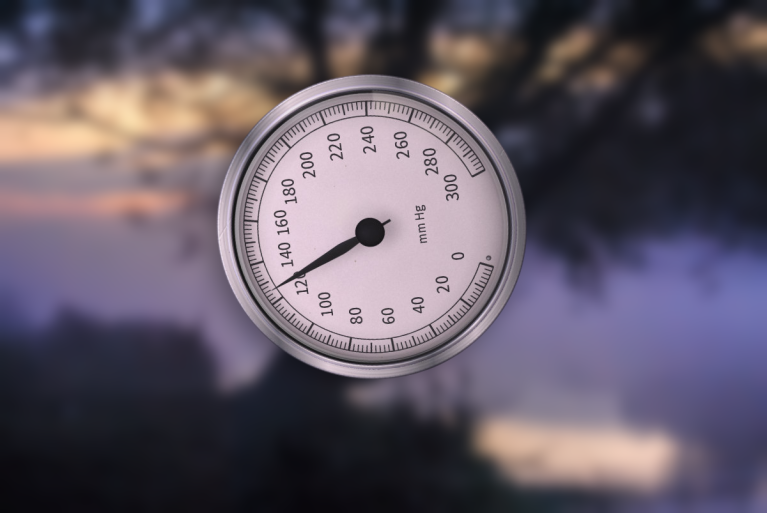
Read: 126; mmHg
